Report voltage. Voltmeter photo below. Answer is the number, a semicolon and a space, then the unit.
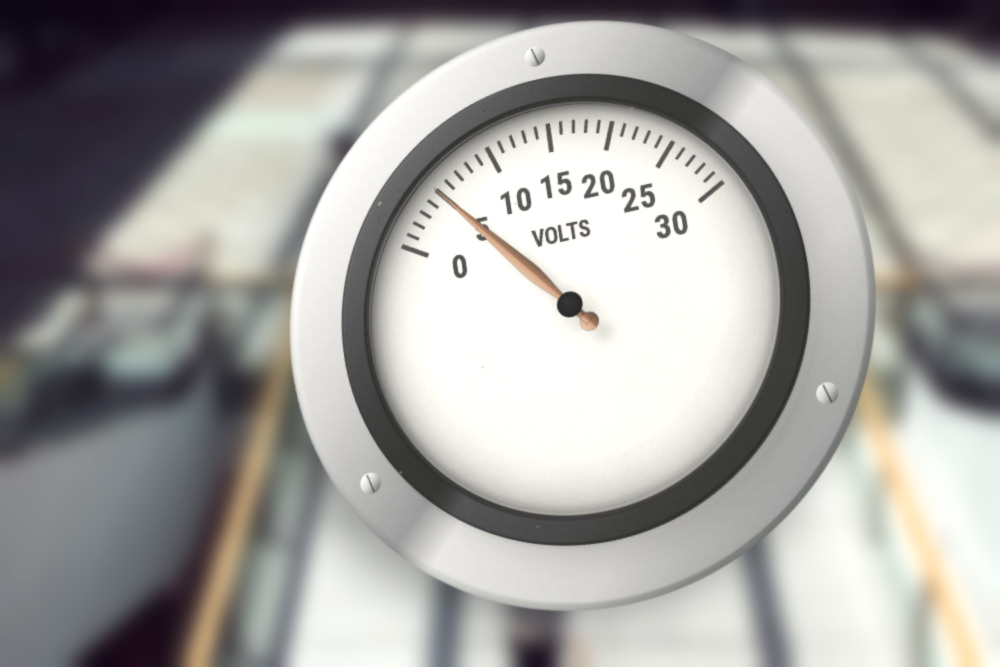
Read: 5; V
